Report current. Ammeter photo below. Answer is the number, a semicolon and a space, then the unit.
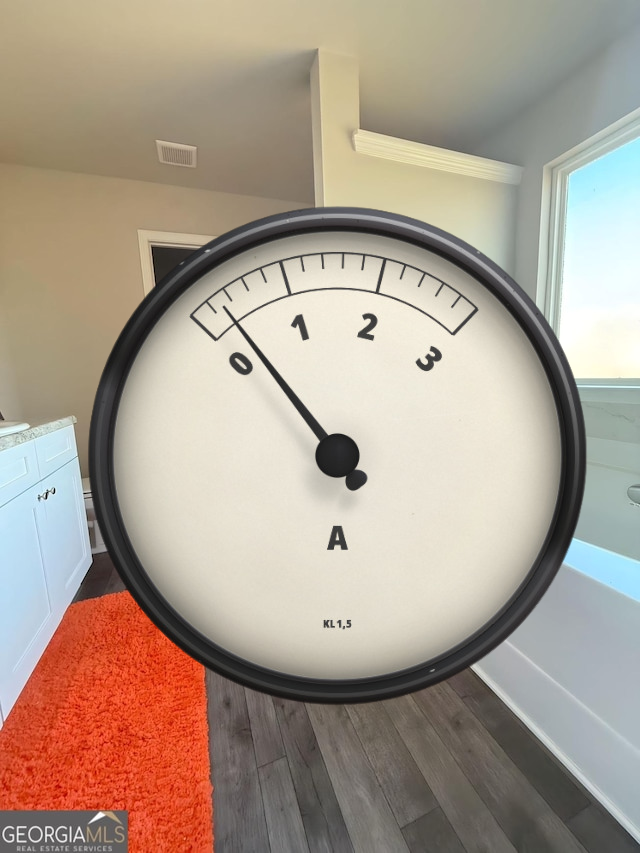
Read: 0.3; A
